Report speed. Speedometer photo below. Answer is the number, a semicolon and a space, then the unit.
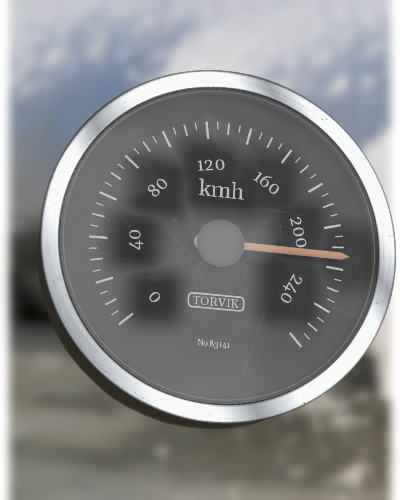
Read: 215; km/h
